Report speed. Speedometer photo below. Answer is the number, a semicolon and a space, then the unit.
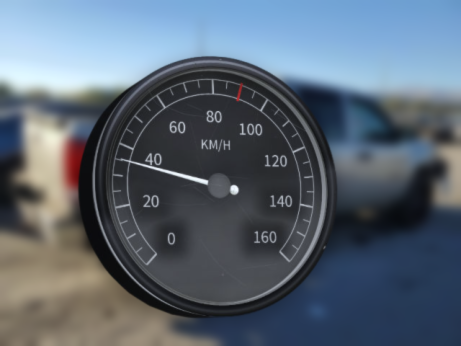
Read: 35; km/h
